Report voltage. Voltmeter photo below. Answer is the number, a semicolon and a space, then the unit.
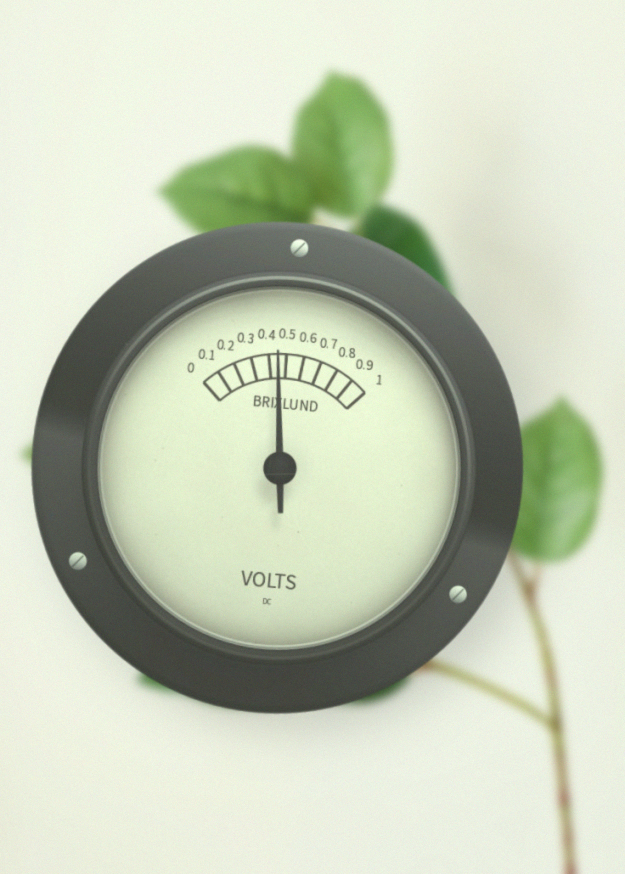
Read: 0.45; V
